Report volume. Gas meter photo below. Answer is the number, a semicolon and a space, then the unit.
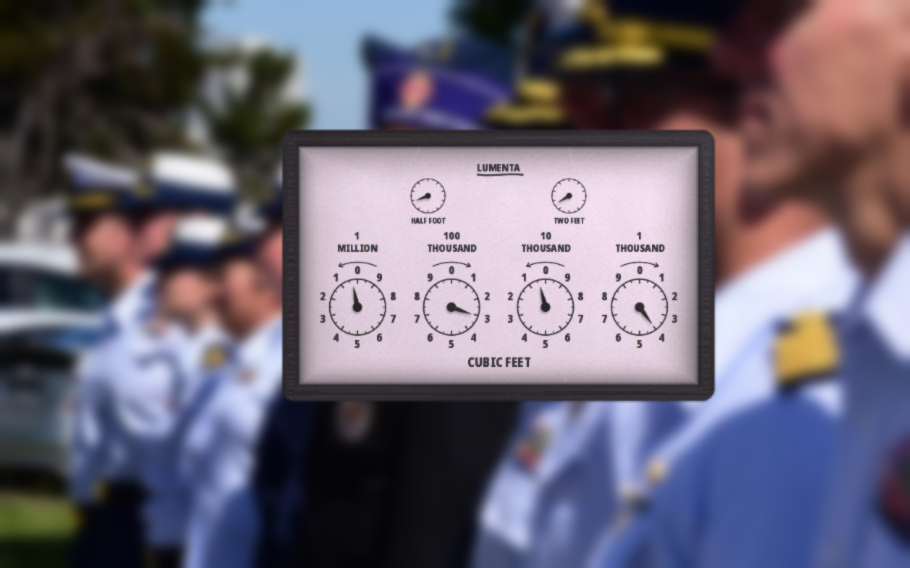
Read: 30400; ft³
